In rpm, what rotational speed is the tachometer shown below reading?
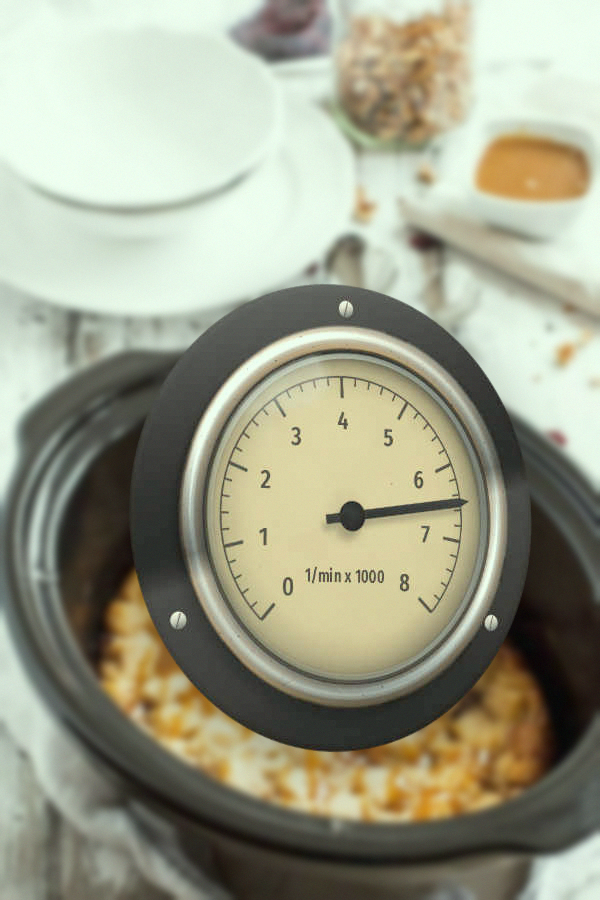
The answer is 6500 rpm
